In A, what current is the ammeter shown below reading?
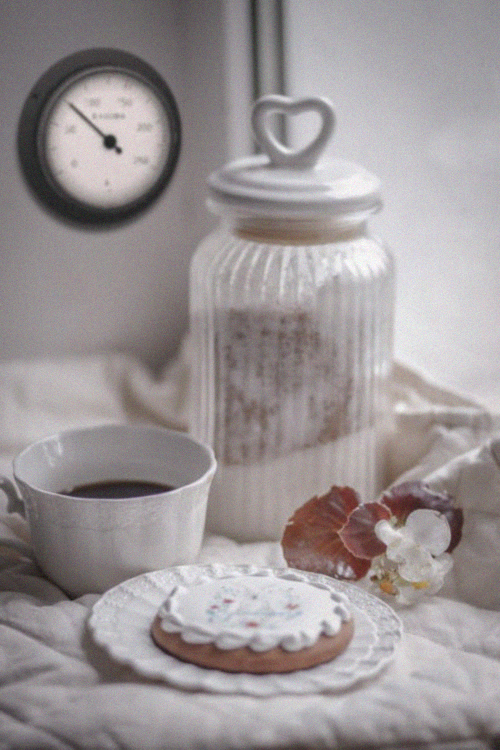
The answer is 75 A
